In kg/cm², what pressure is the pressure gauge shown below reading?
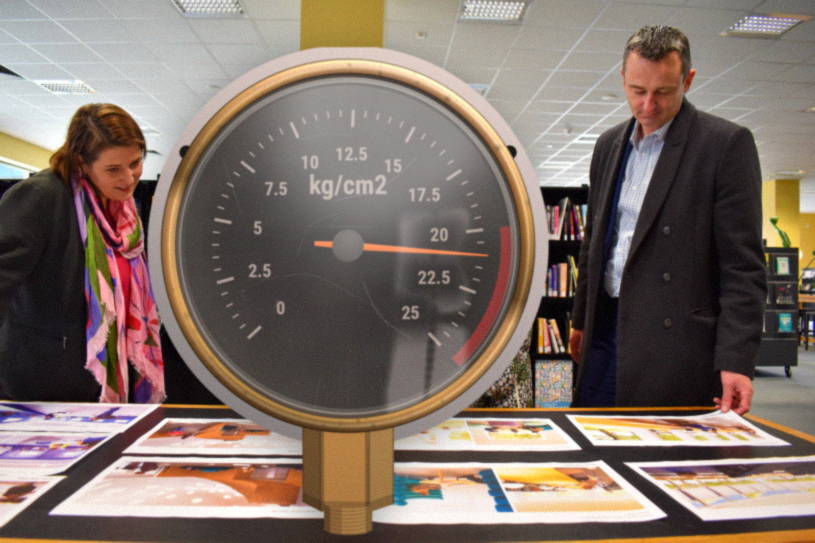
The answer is 21 kg/cm²
